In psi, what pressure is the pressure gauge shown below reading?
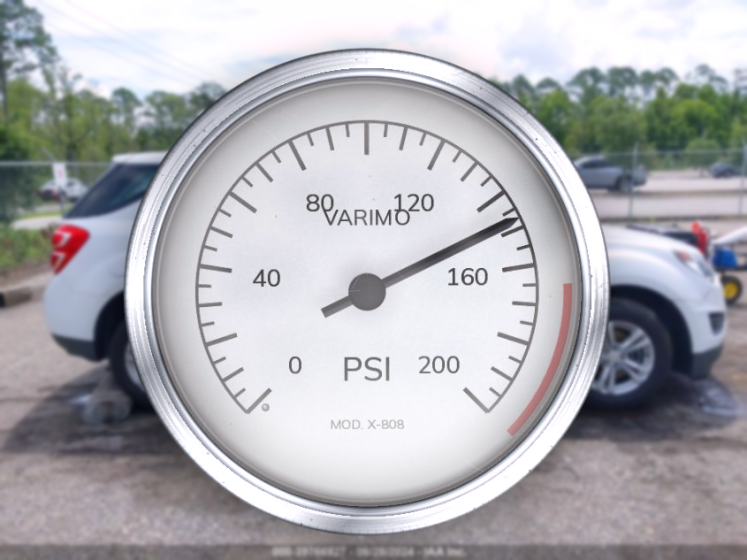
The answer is 147.5 psi
